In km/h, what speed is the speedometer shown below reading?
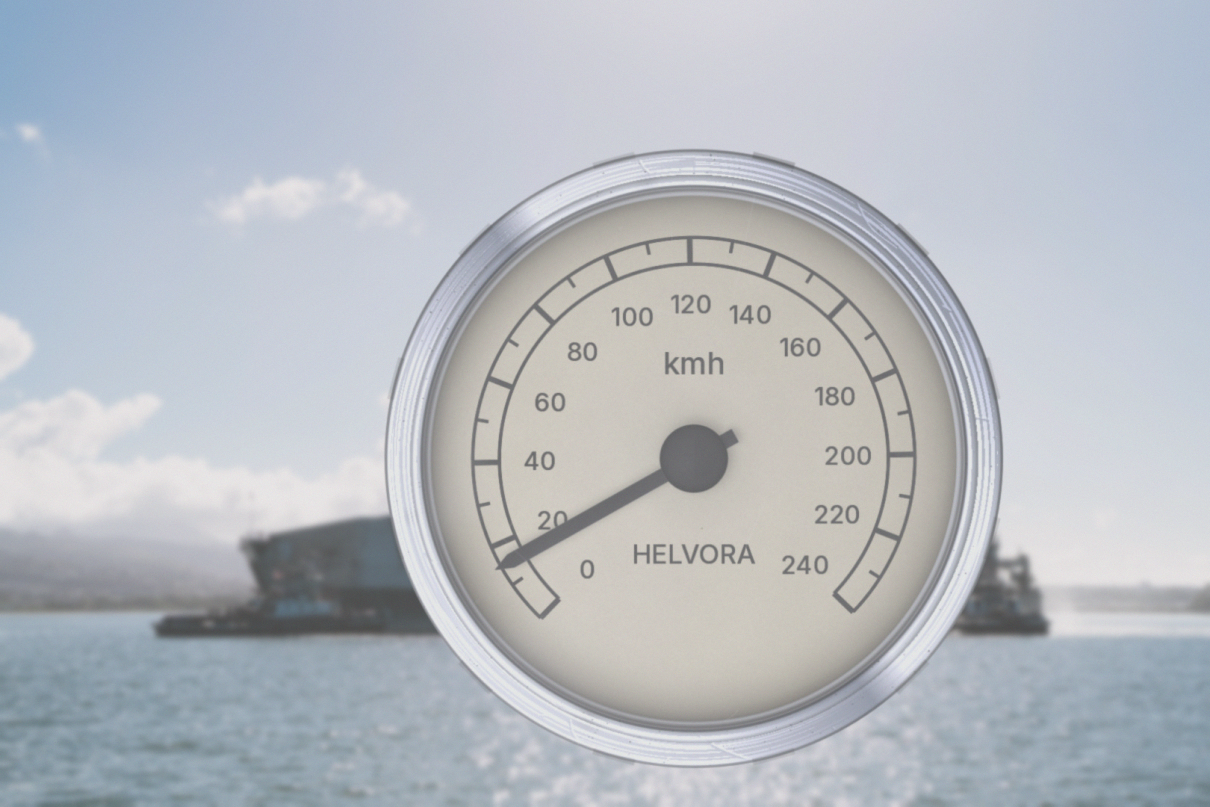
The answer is 15 km/h
